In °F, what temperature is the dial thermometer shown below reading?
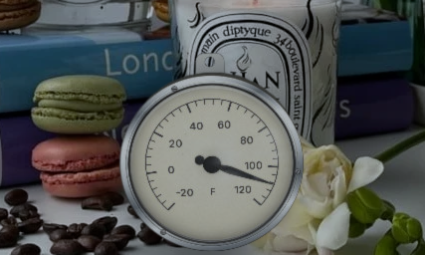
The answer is 108 °F
